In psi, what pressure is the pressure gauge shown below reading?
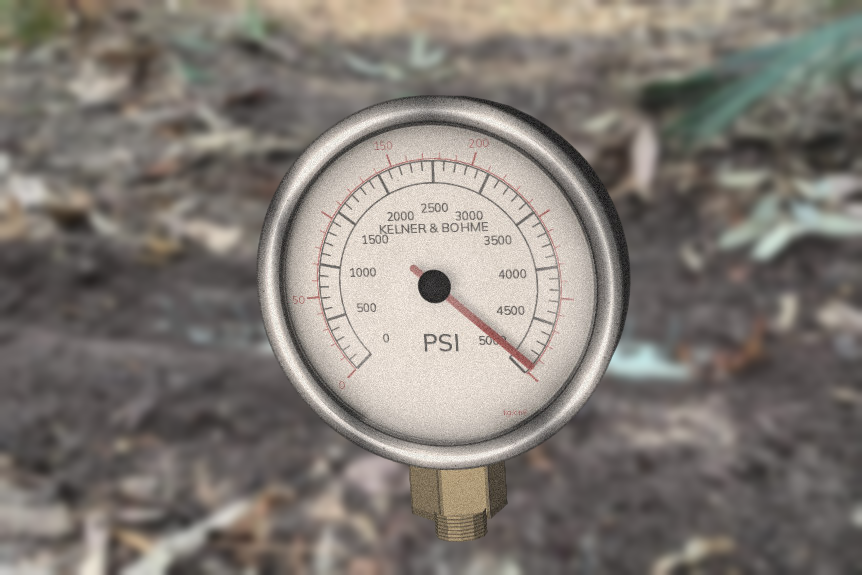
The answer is 4900 psi
